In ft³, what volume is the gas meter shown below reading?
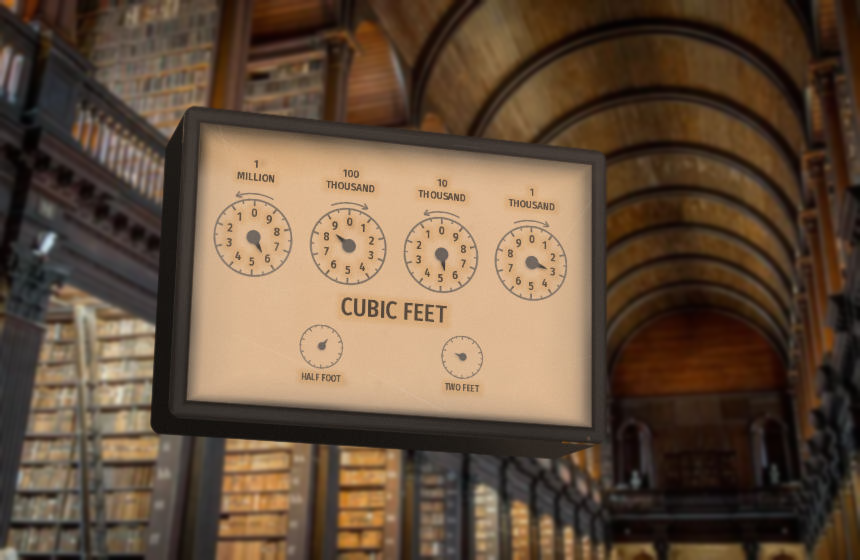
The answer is 585300 ft³
